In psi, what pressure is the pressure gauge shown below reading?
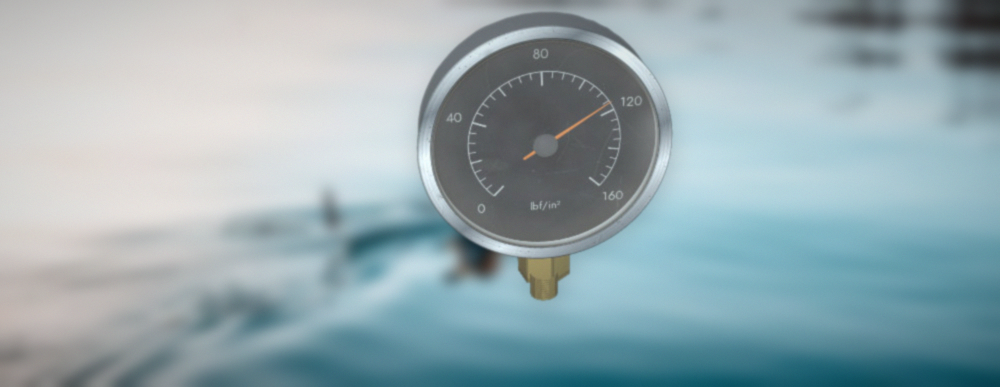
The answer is 115 psi
